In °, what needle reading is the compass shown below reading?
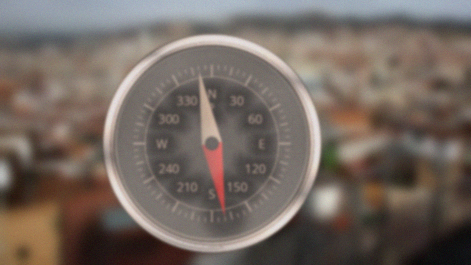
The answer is 170 °
